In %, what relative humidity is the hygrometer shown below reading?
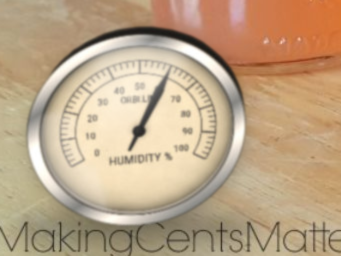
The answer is 60 %
